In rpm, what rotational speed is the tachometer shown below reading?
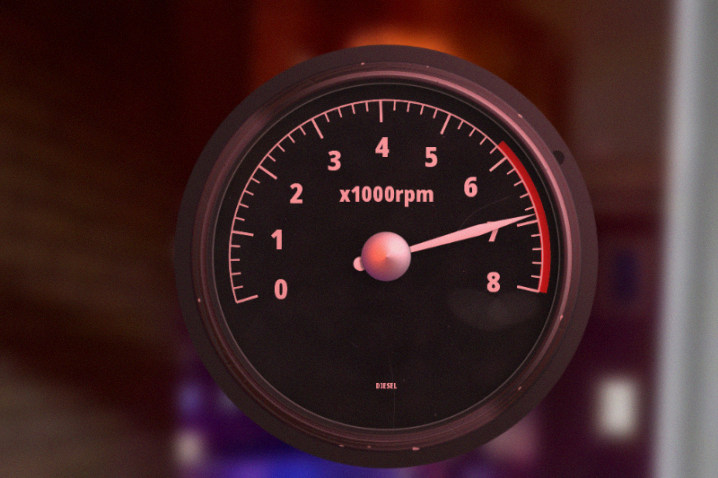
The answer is 6900 rpm
